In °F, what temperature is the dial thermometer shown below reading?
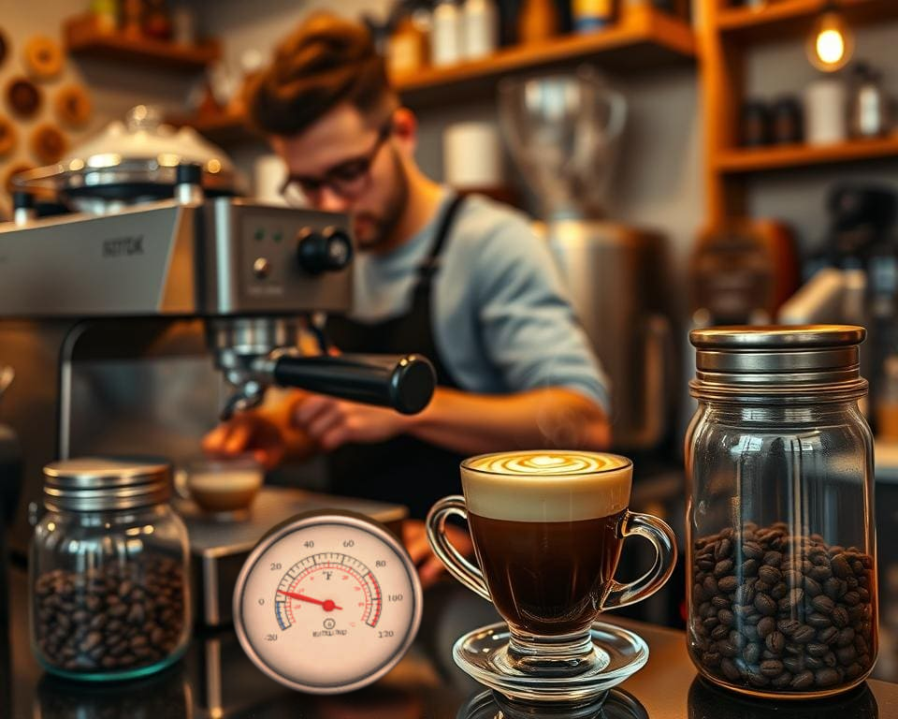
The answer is 8 °F
